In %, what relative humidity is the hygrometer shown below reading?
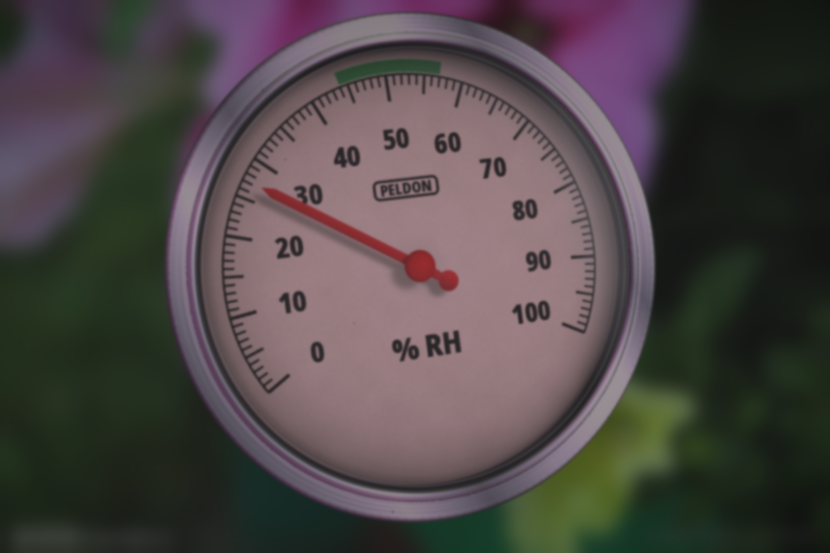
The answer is 27 %
